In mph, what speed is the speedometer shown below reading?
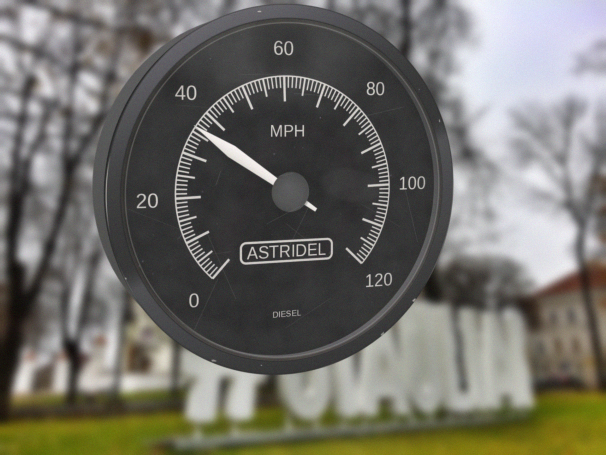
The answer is 36 mph
